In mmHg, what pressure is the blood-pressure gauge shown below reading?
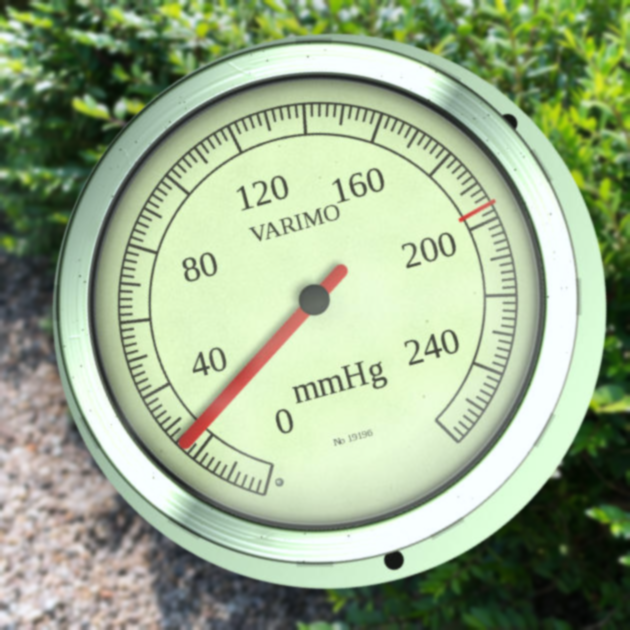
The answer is 24 mmHg
